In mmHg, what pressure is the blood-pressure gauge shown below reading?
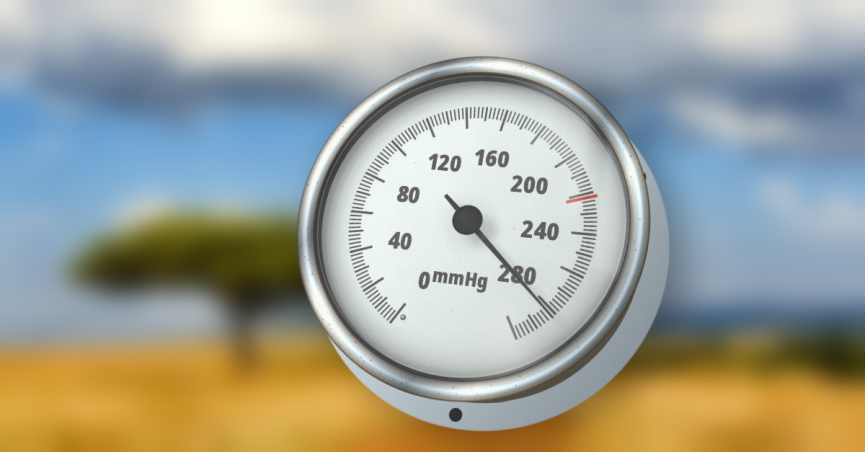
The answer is 282 mmHg
